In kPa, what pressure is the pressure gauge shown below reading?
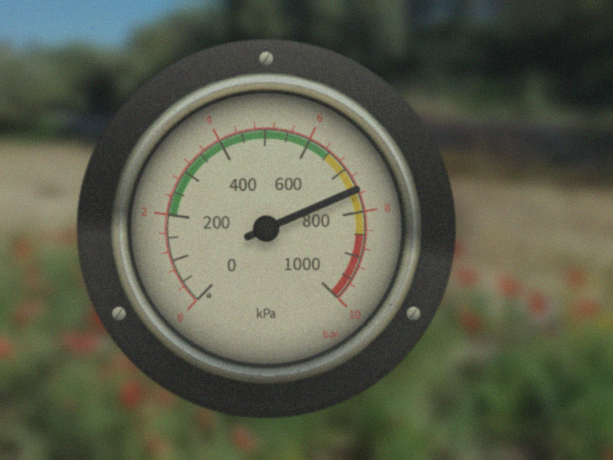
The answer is 750 kPa
